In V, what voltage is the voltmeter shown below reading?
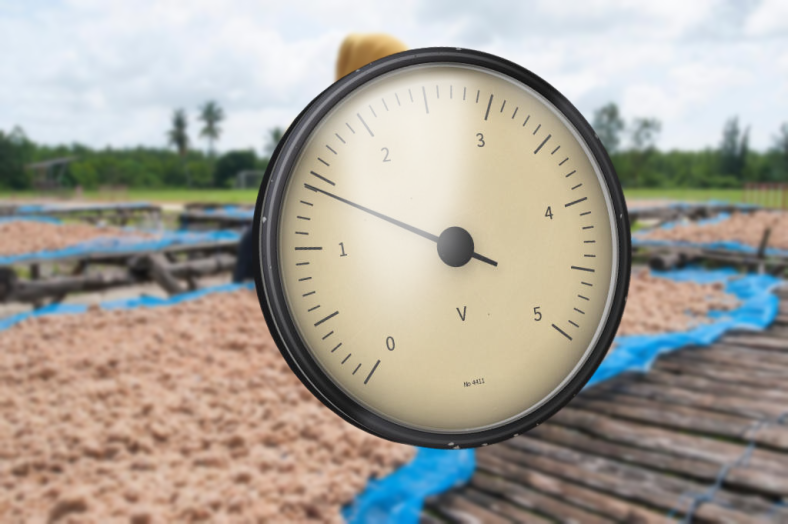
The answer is 1.4 V
